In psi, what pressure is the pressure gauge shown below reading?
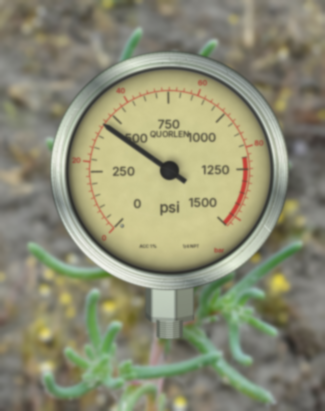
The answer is 450 psi
